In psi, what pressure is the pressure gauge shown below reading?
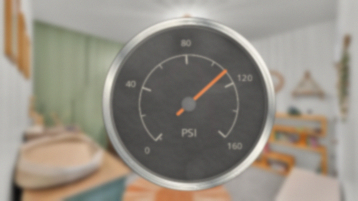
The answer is 110 psi
